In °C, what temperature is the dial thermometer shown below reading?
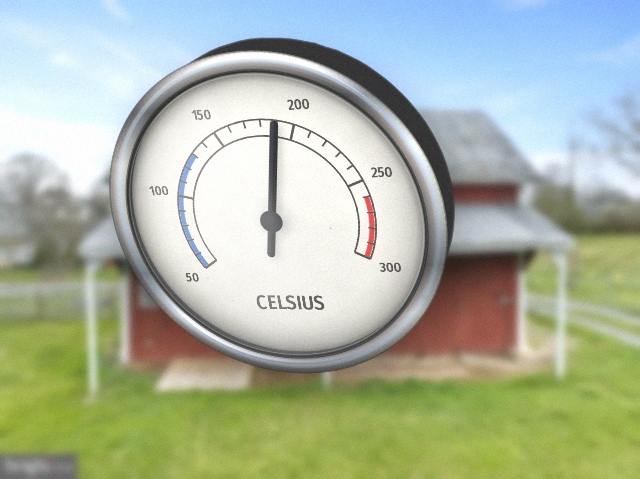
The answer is 190 °C
